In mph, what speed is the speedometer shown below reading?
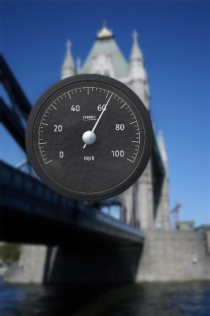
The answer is 62 mph
